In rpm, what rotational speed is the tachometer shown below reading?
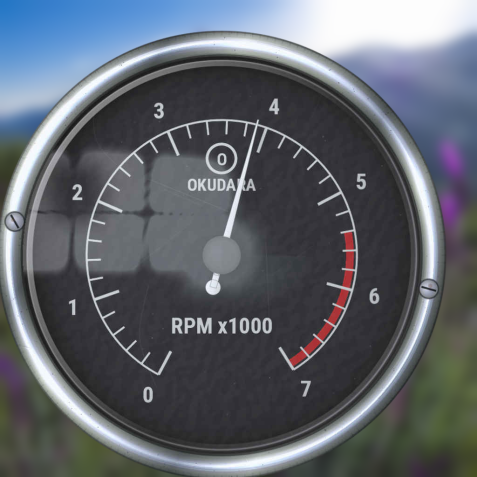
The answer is 3900 rpm
